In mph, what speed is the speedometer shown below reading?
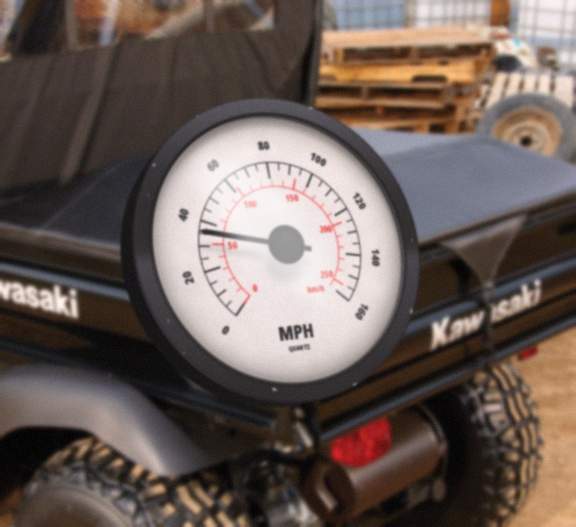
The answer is 35 mph
